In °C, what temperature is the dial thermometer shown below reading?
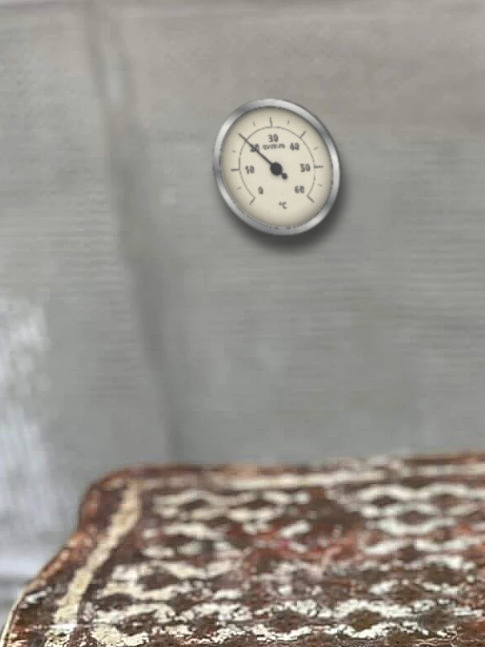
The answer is 20 °C
